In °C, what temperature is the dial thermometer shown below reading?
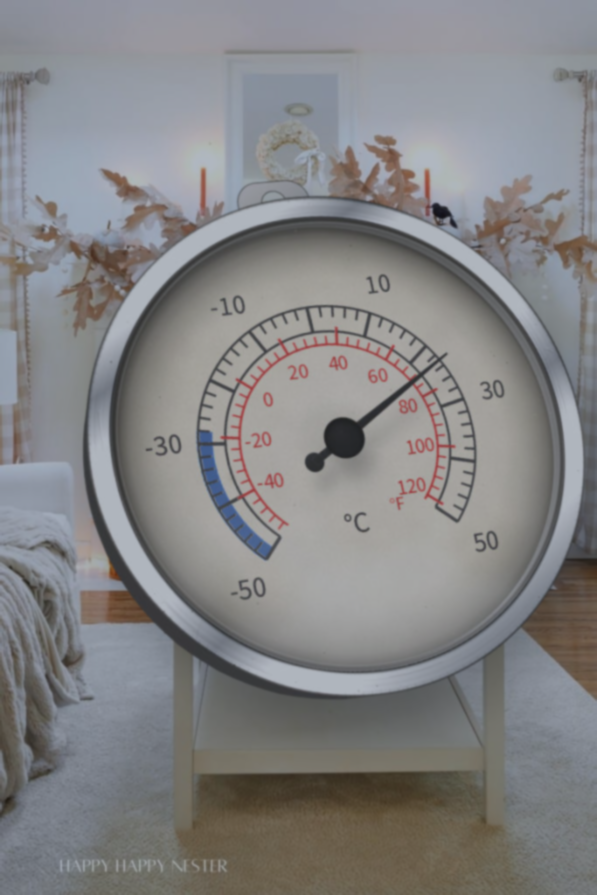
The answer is 23 °C
